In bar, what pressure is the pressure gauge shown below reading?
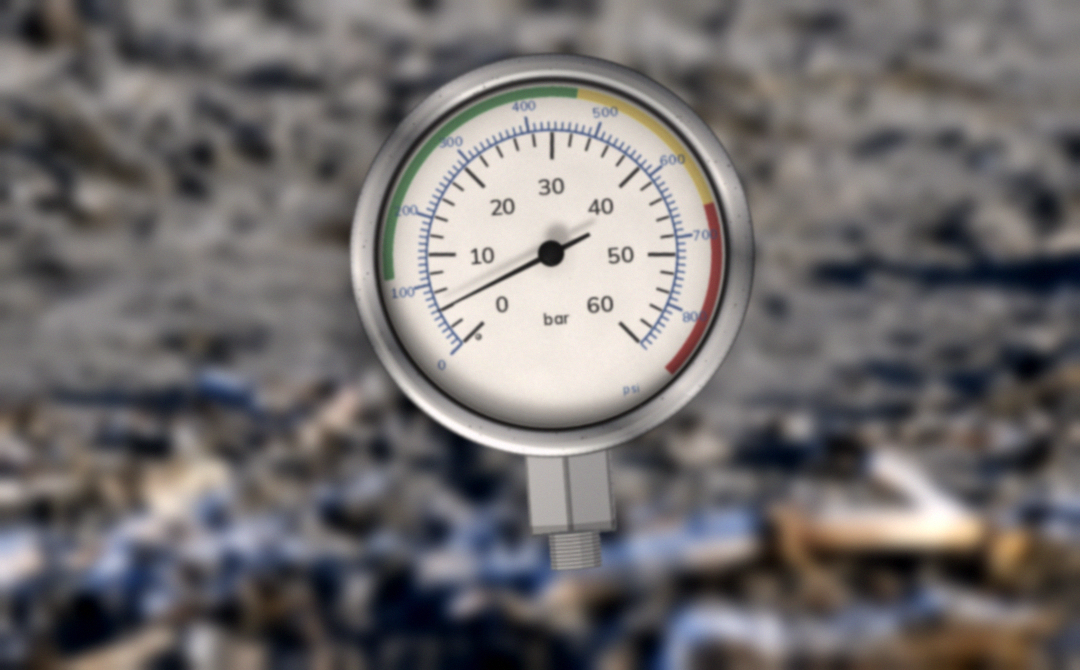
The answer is 4 bar
